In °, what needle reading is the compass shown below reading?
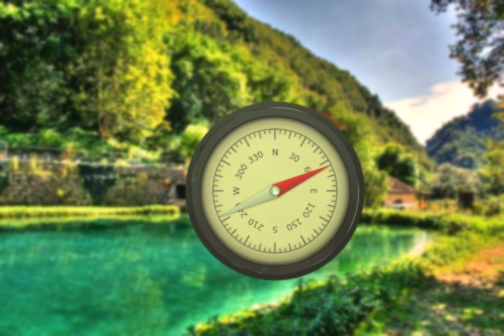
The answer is 65 °
